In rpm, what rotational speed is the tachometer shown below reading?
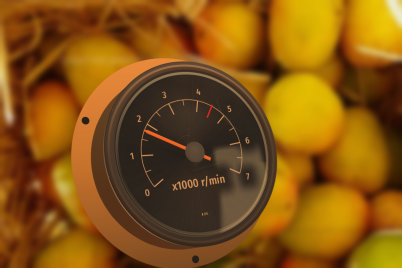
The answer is 1750 rpm
